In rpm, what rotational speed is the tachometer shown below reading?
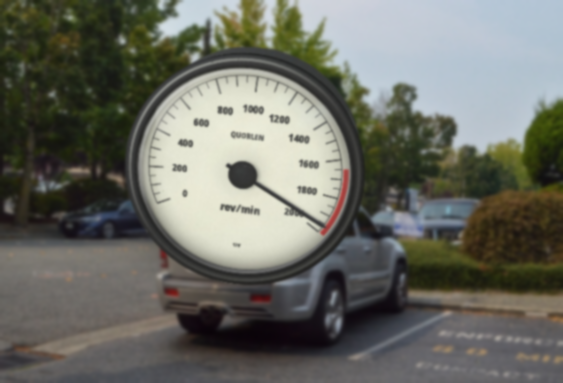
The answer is 1950 rpm
